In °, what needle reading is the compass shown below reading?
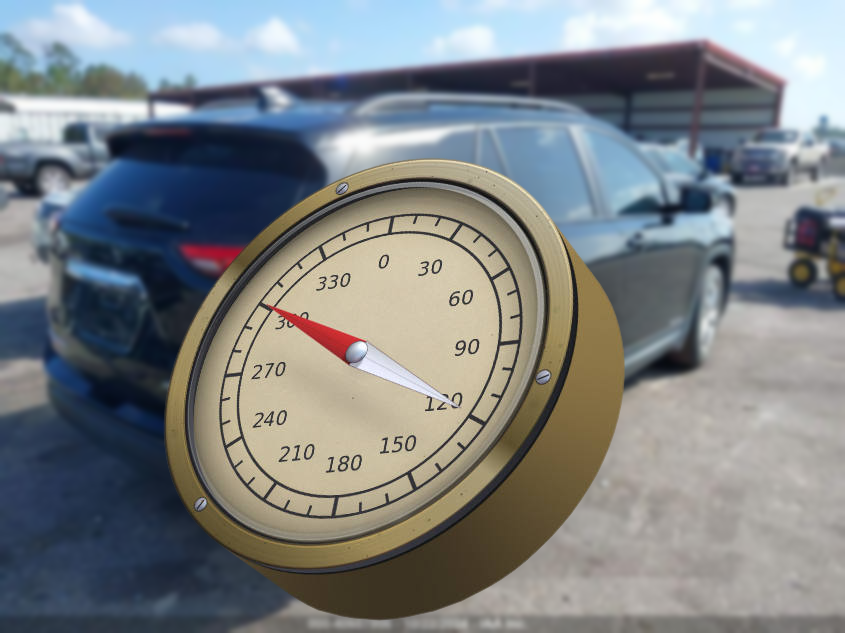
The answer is 300 °
